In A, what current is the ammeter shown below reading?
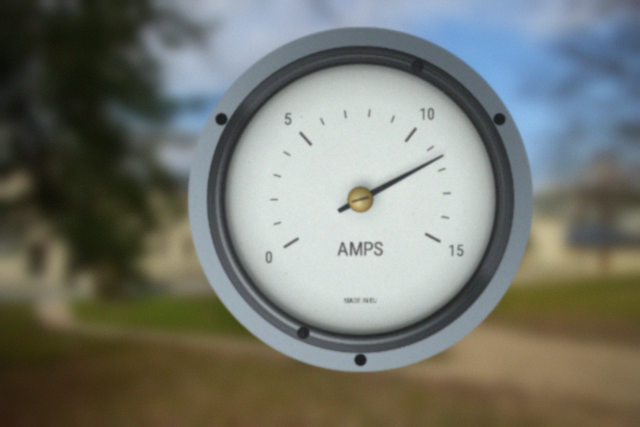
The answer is 11.5 A
